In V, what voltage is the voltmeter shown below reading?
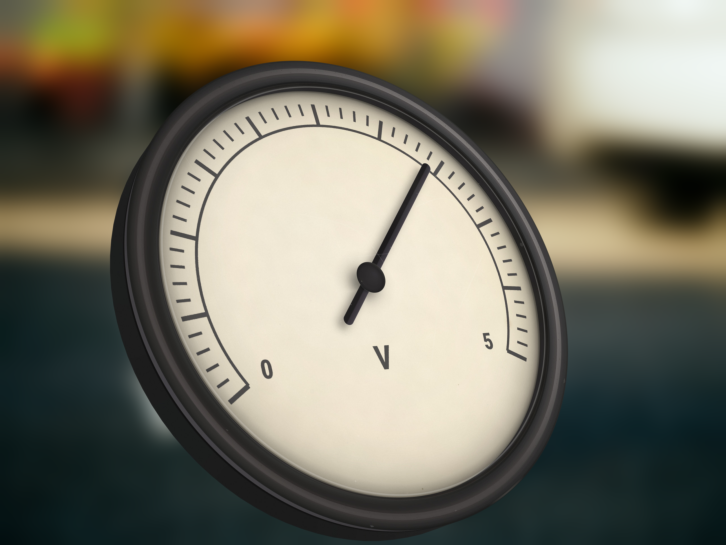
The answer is 3.4 V
